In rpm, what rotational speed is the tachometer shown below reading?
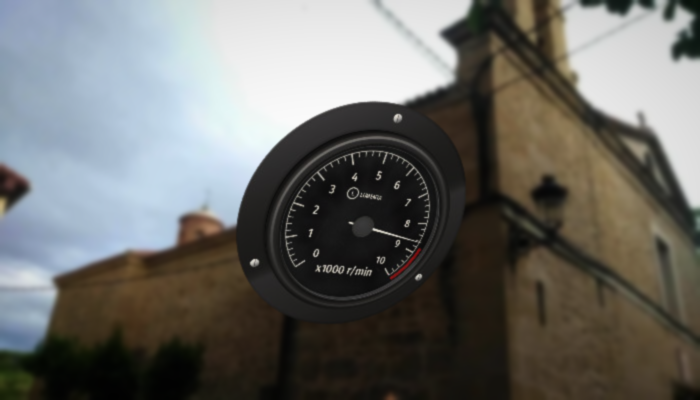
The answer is 8600 rpm
